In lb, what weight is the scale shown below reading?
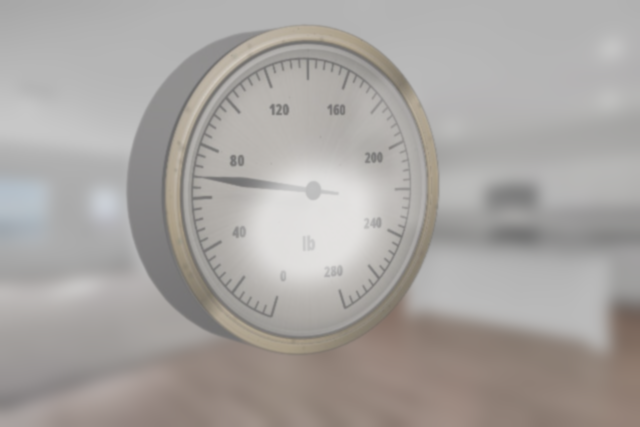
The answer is 68 lb
